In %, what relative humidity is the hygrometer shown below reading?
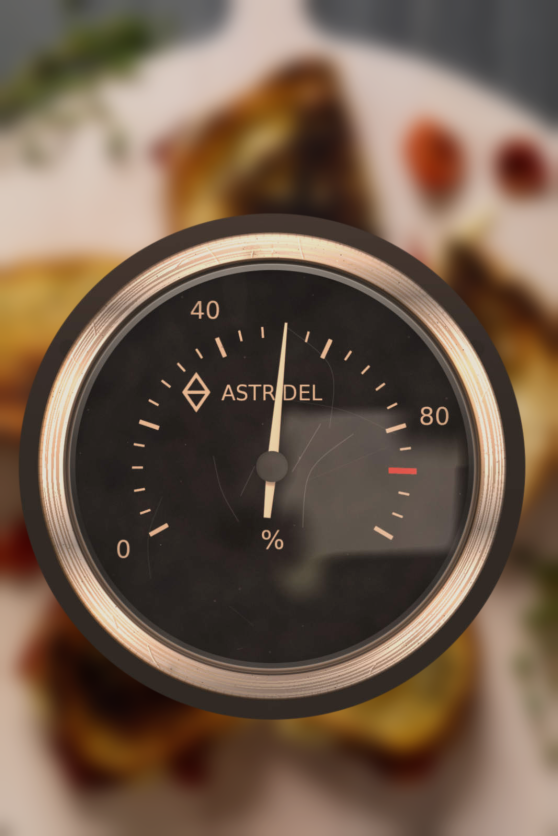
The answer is 52 %
